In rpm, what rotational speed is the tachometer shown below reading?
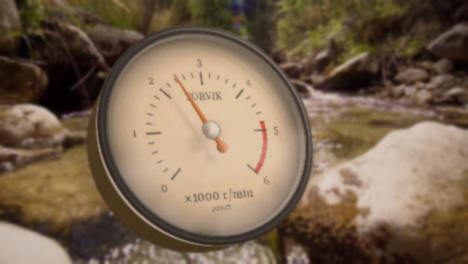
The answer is 2400 rpm
